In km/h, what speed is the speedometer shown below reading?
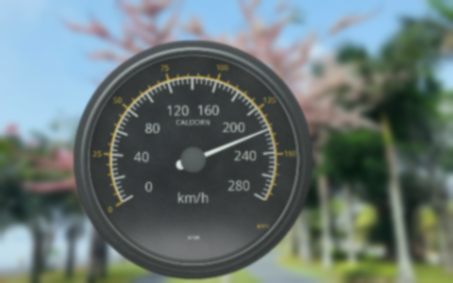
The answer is 220 km/h
